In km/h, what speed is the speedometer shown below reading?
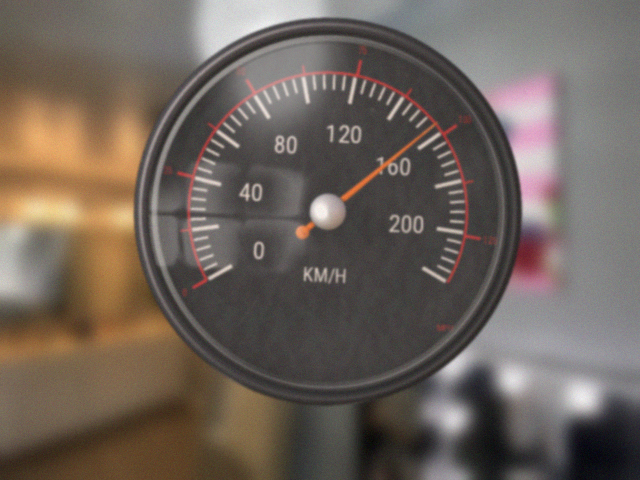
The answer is 156 km/h
